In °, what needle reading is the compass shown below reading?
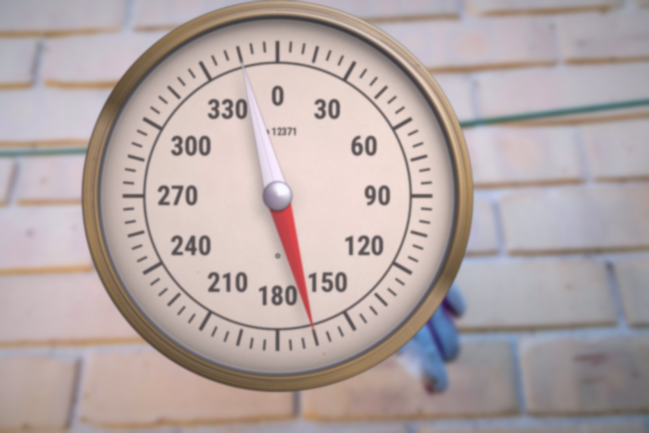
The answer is 165 °
